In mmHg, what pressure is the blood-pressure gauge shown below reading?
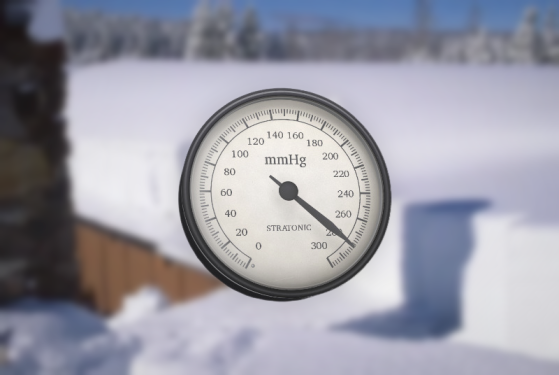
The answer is 280 mmHg
